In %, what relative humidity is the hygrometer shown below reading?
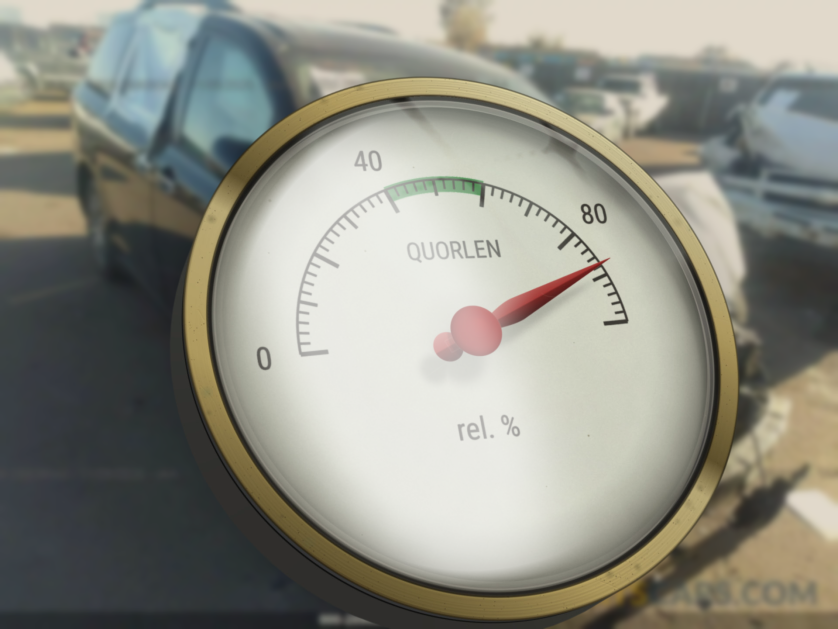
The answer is 88 %
